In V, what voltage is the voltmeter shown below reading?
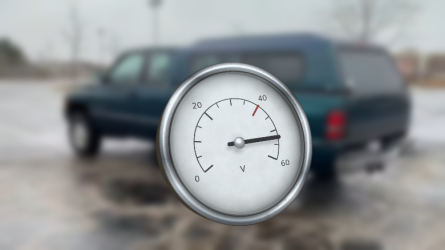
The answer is 52.5 V
